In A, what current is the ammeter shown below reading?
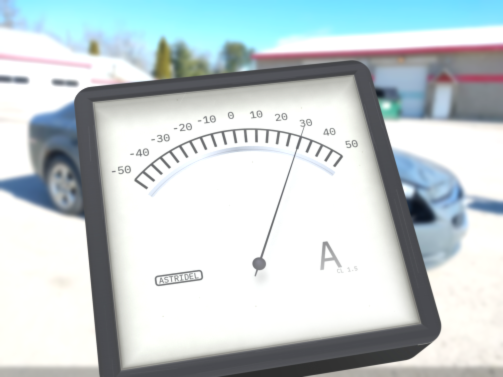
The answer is 30 A
